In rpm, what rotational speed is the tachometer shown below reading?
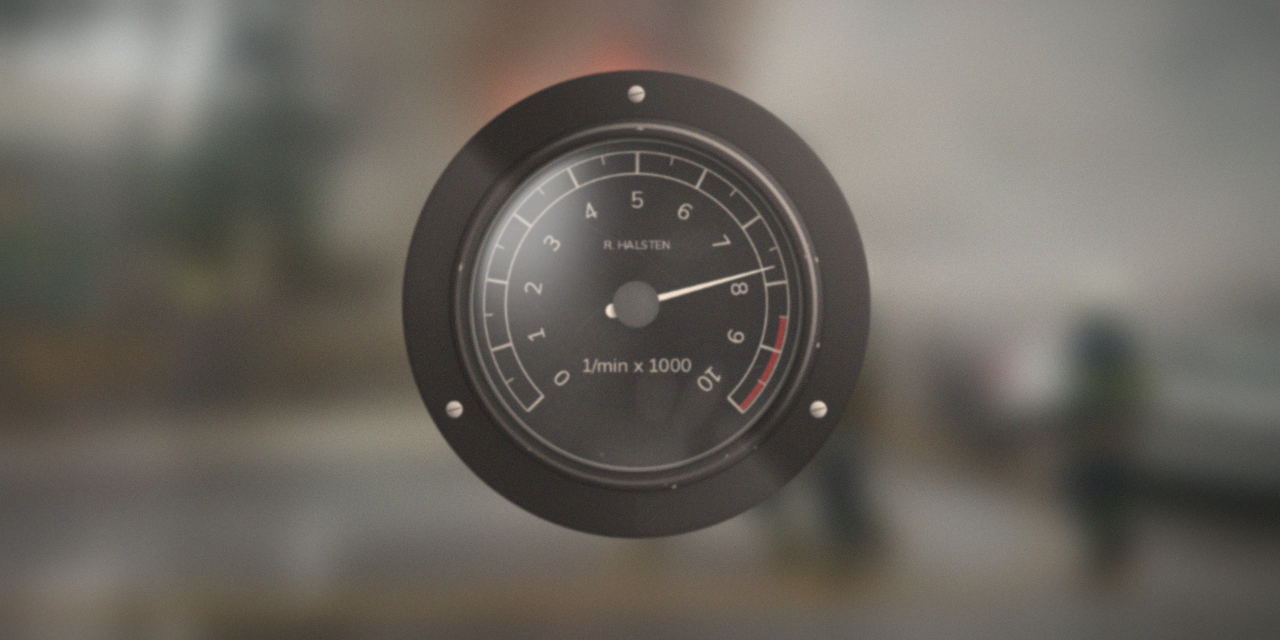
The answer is 7750 rpm
